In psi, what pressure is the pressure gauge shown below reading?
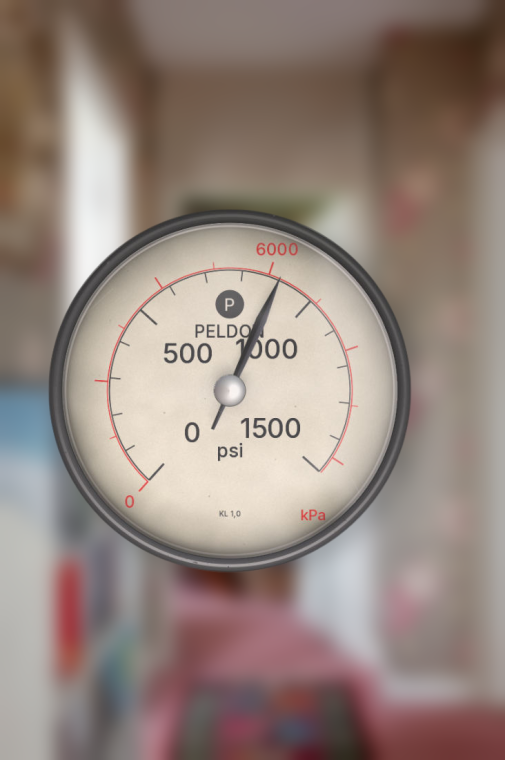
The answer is 900 psi
